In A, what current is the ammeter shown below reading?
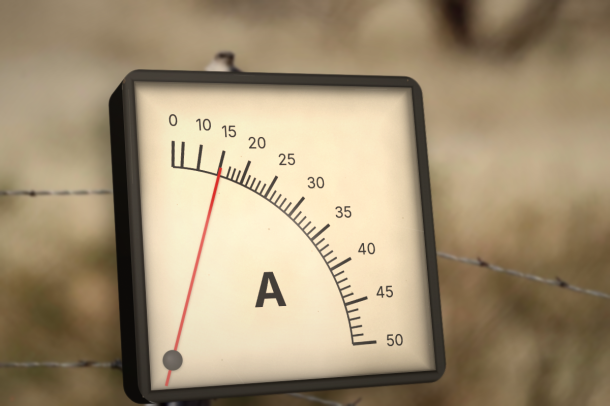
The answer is 15 A
